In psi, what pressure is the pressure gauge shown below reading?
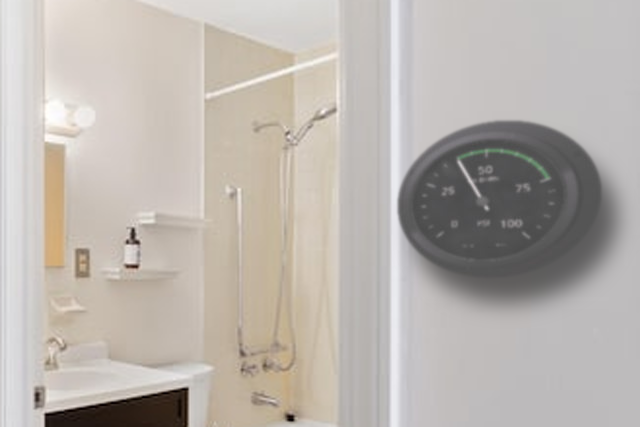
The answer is 40 psi
